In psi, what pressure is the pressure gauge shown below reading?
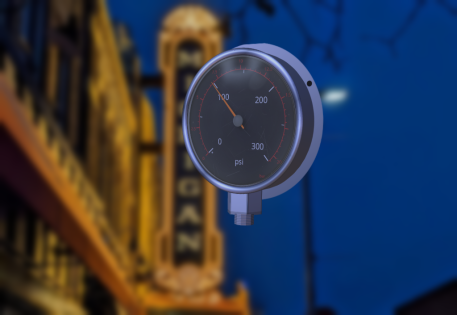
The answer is 100 psi
